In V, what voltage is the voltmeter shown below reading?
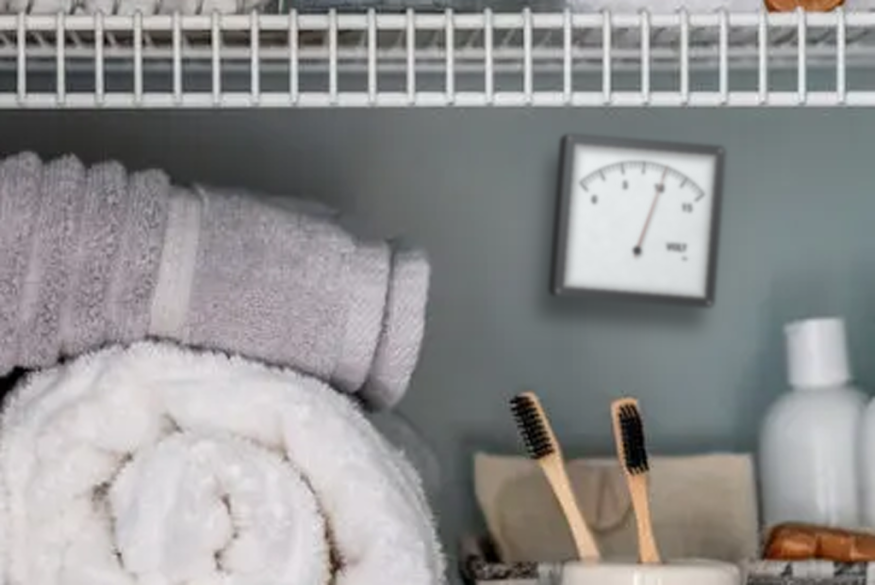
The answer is 10 V
